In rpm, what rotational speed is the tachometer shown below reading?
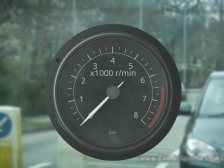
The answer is 0 rpm
